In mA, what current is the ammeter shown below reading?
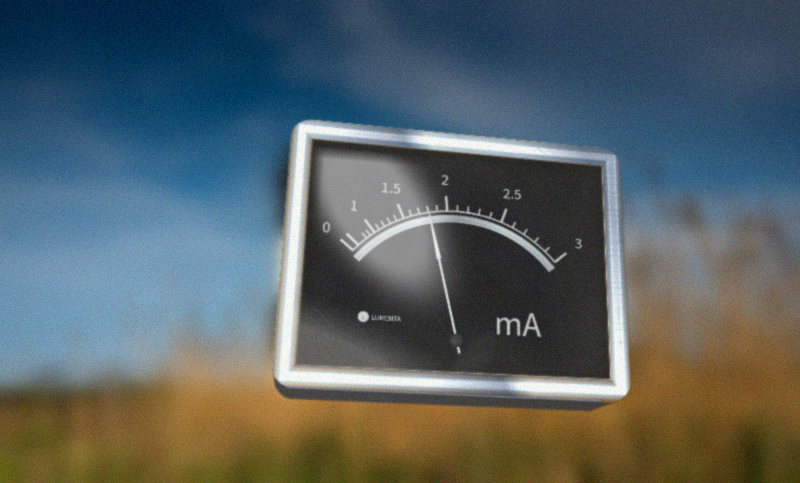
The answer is 1.8 mA
